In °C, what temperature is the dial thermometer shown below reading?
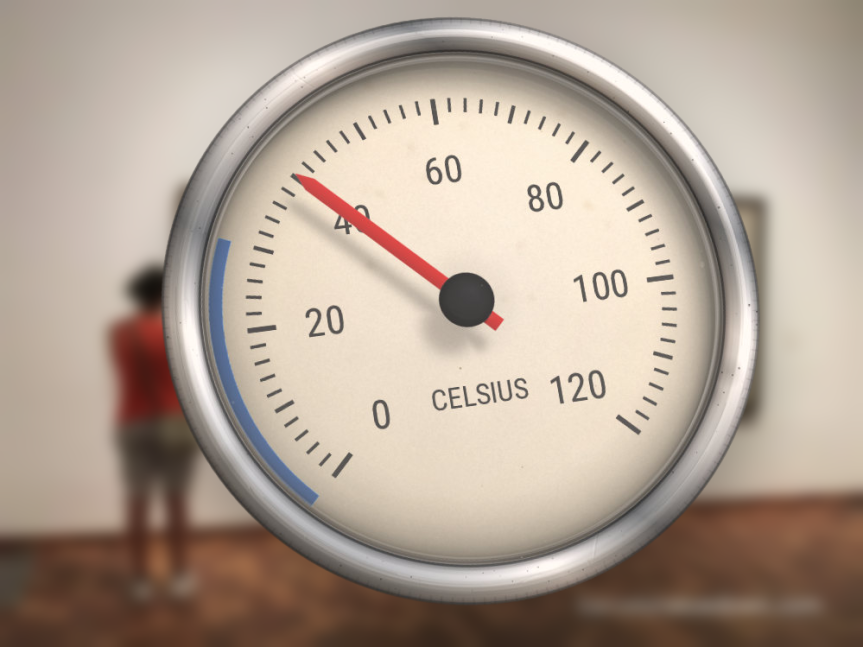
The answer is 40 °C
